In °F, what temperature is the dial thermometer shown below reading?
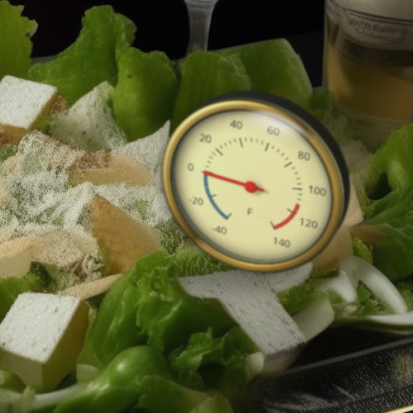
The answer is 0 °F
